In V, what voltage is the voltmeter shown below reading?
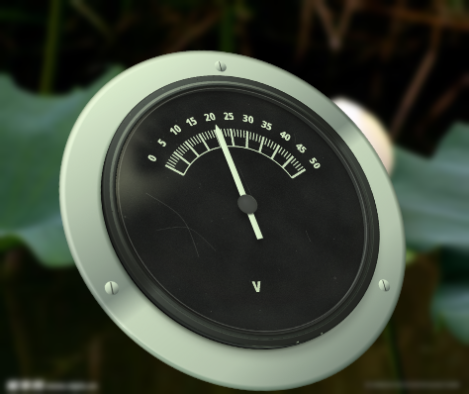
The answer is 20 V
